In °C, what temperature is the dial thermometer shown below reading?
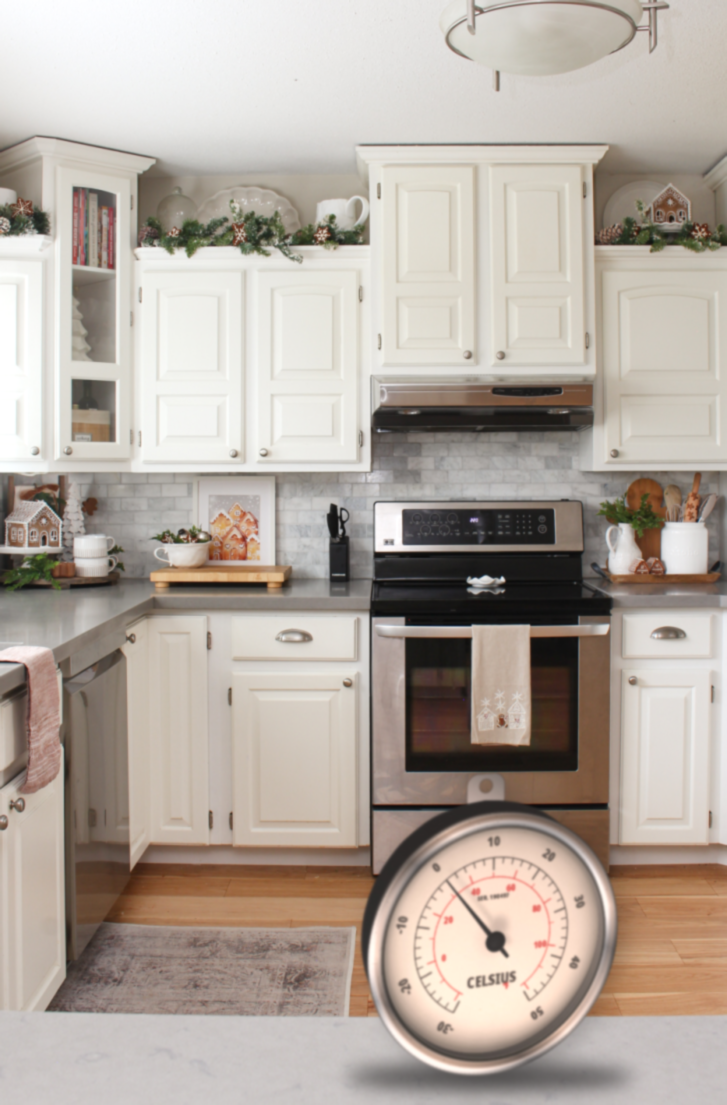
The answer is 0 °C
